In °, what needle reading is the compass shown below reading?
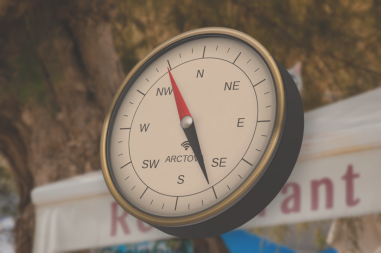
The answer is 330 °
